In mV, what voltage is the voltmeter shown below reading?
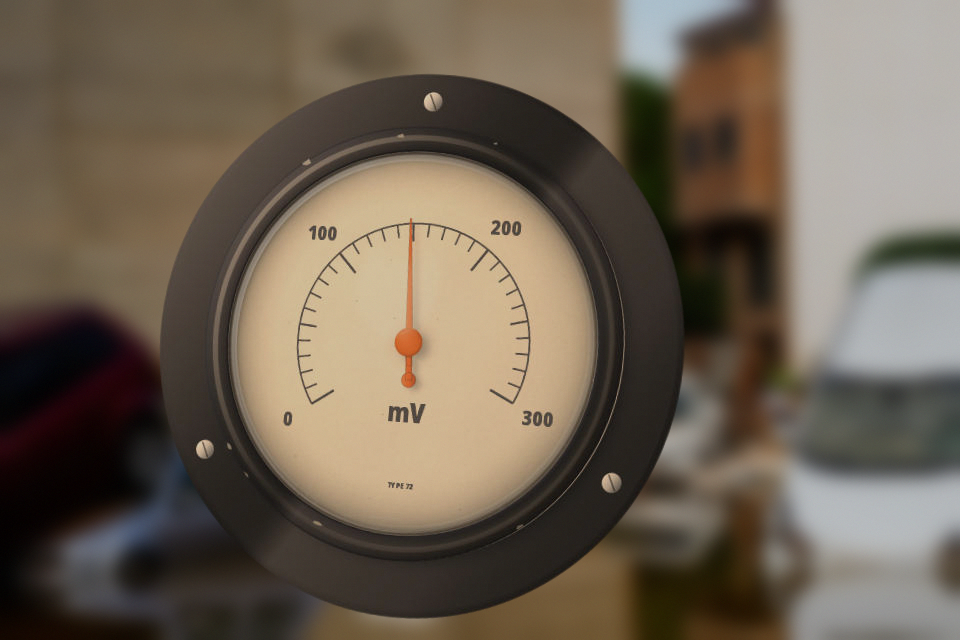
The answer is 150 mV
